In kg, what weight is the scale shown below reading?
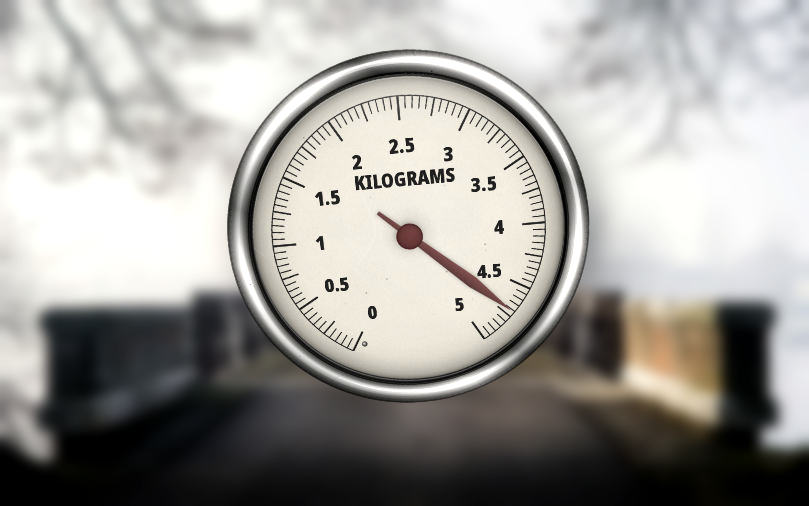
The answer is 4.7 kg
